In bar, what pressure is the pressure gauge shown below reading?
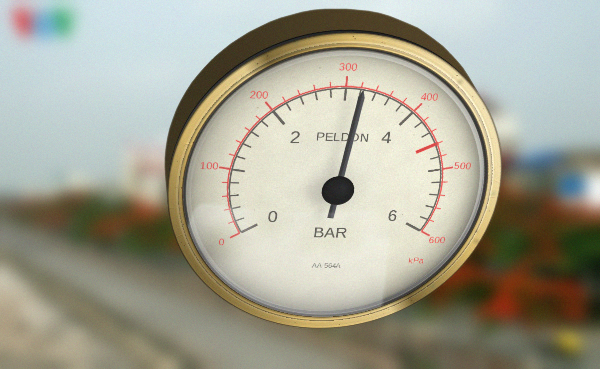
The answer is 3.2 bar
